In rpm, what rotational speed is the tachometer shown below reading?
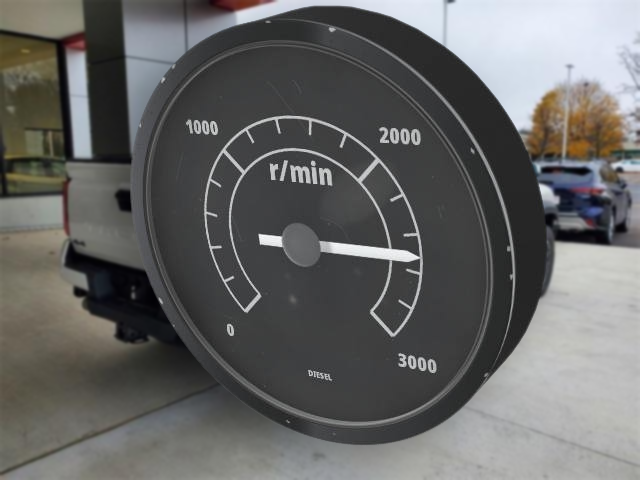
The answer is 2500 rpm
